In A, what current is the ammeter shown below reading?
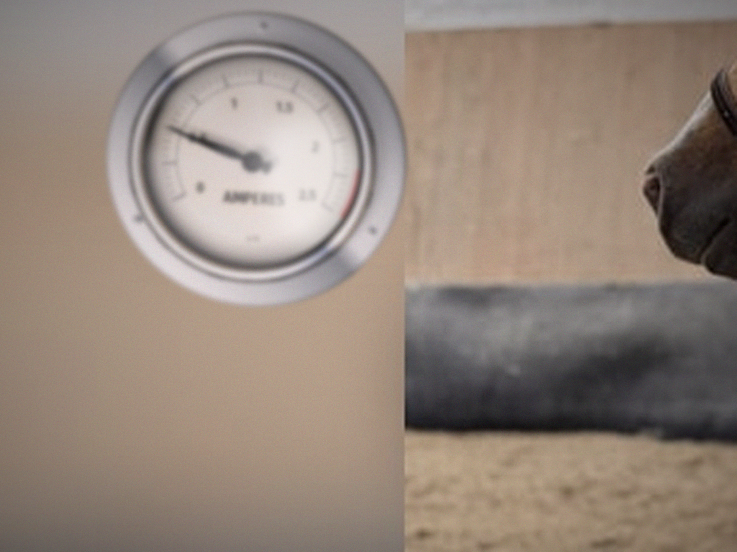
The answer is 0.5 A
